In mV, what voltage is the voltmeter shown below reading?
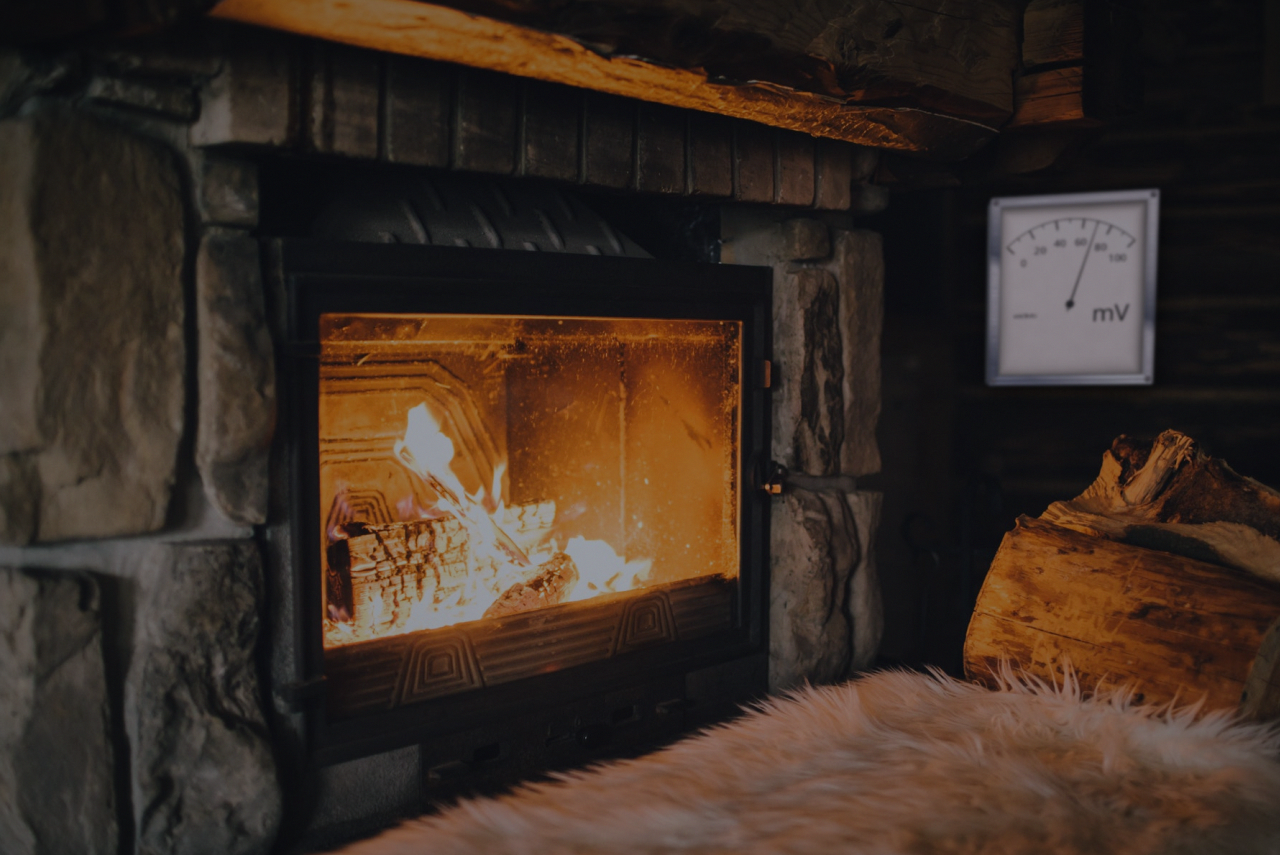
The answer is 70 mV
